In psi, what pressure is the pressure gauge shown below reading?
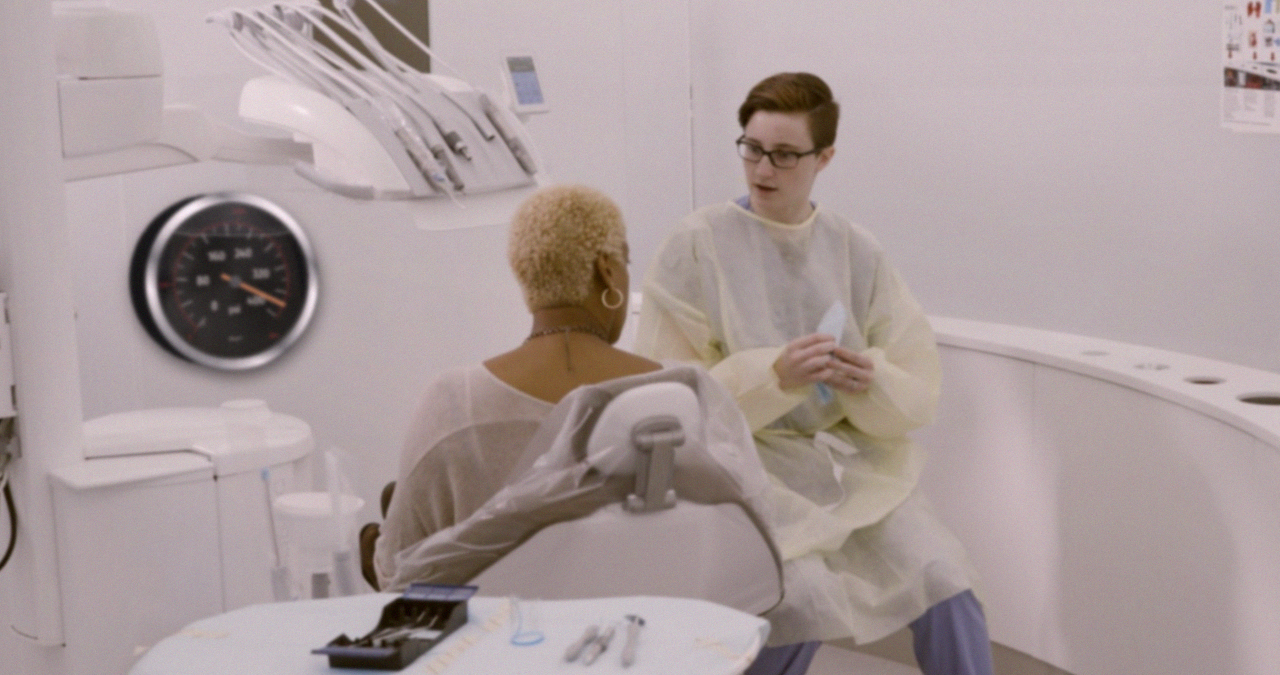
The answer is 380 psi
